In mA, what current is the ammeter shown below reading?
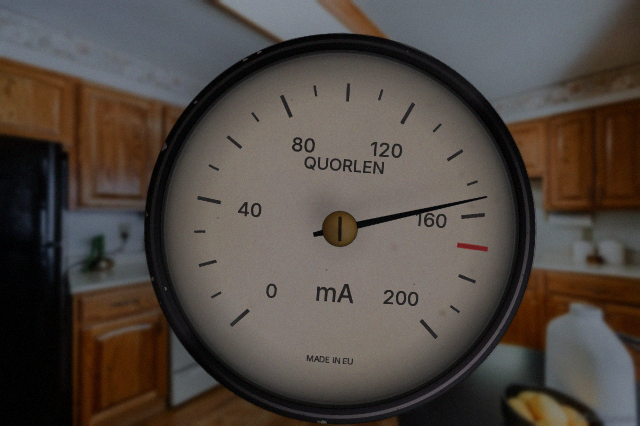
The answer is 155 mA
